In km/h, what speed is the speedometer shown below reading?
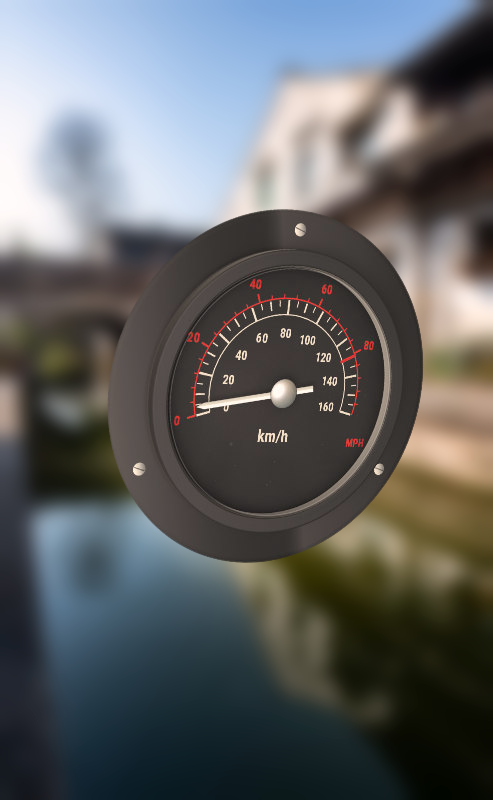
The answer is 5 km/h
